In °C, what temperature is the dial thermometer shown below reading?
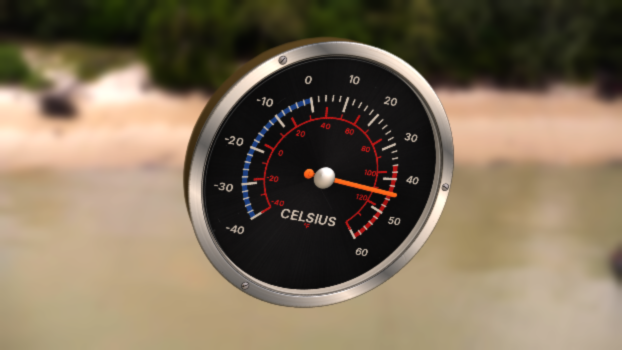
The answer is 44 °C
